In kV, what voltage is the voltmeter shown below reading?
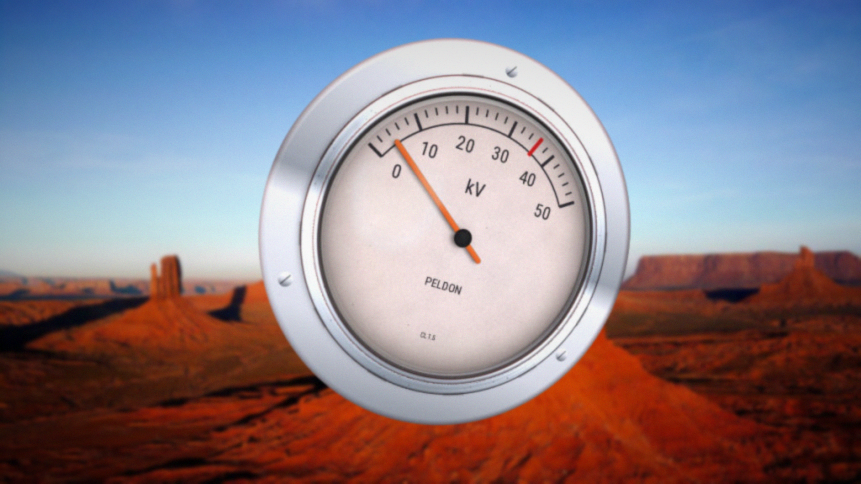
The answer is 4 kV
